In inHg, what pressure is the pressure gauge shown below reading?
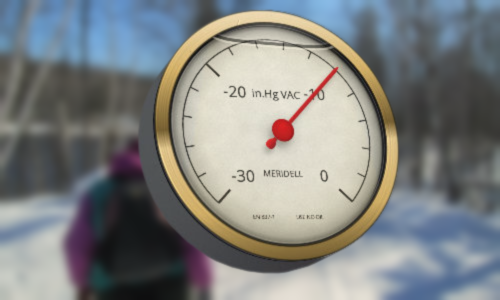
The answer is -10 inHg
